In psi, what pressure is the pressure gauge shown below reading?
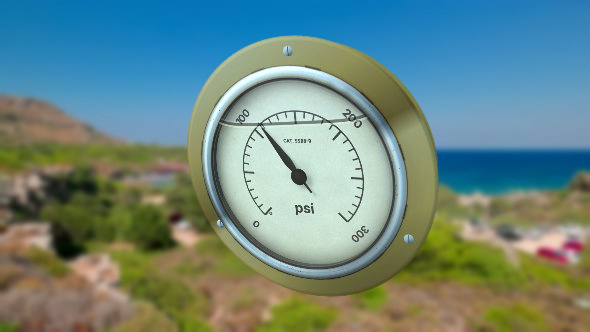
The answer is 110 psi
